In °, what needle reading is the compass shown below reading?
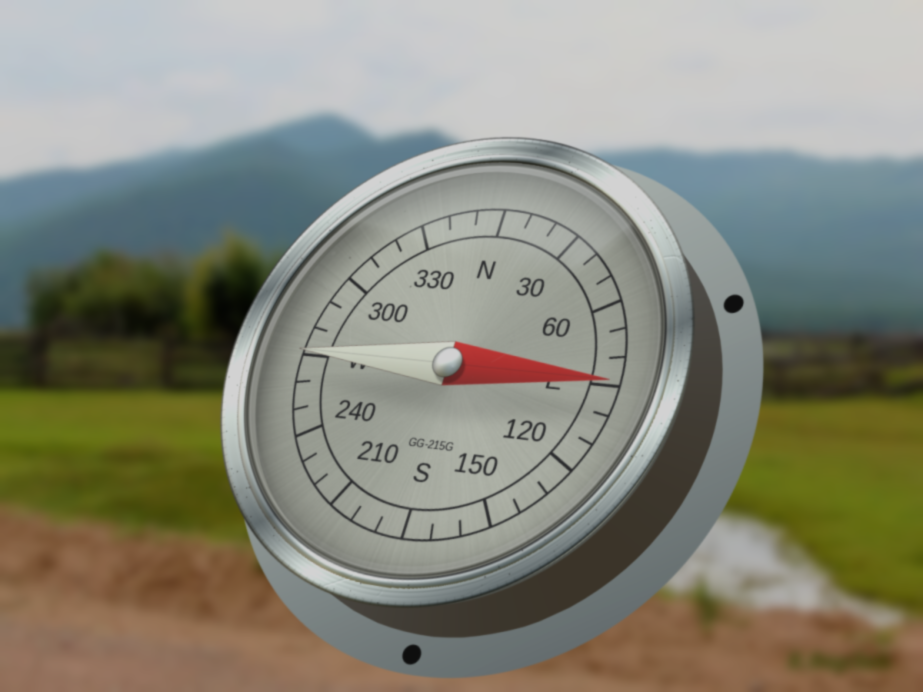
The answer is 90 °
